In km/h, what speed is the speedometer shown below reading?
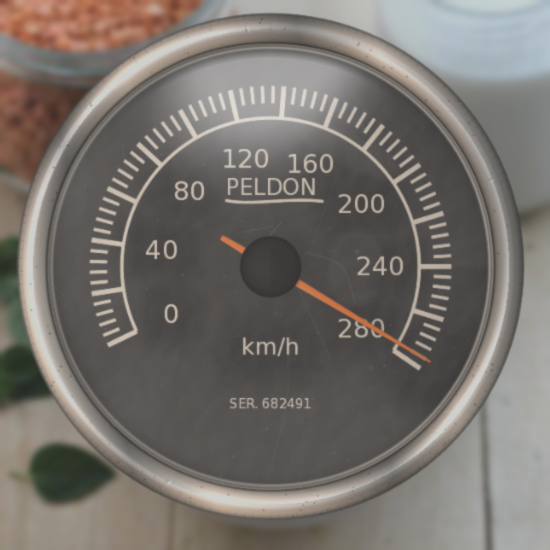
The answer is 276 km/h
